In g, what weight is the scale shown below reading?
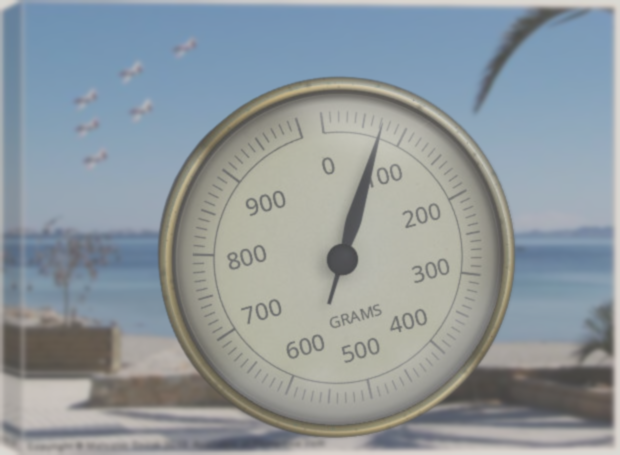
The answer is 70 g
